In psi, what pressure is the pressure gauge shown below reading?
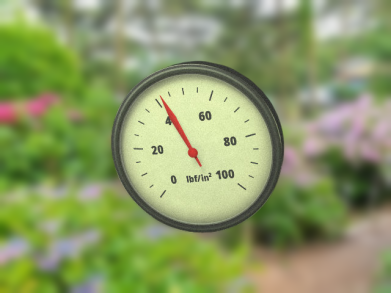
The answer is 42.5 psi
